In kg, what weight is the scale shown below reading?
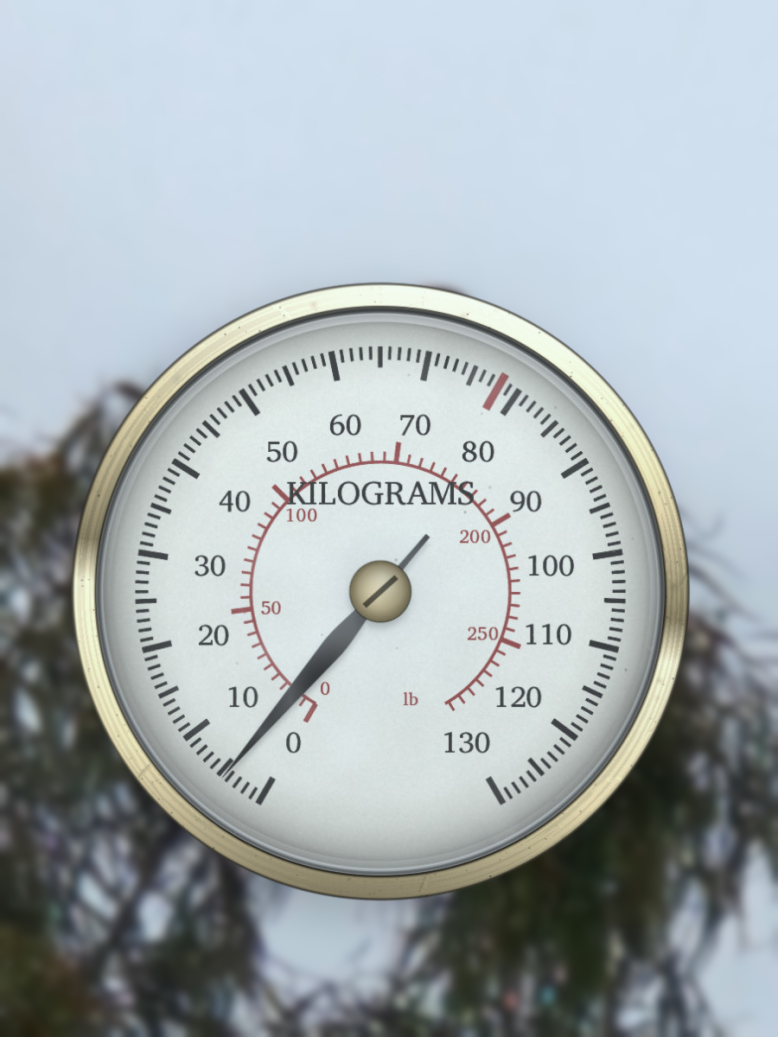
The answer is 4.5 kg
